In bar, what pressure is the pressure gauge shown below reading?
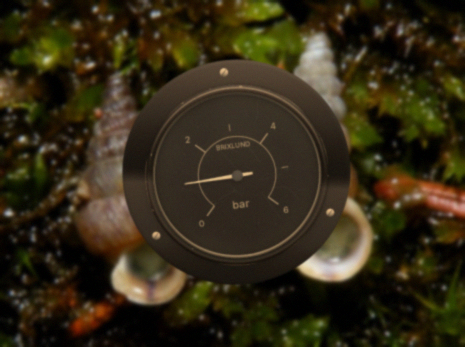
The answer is 1 bar
